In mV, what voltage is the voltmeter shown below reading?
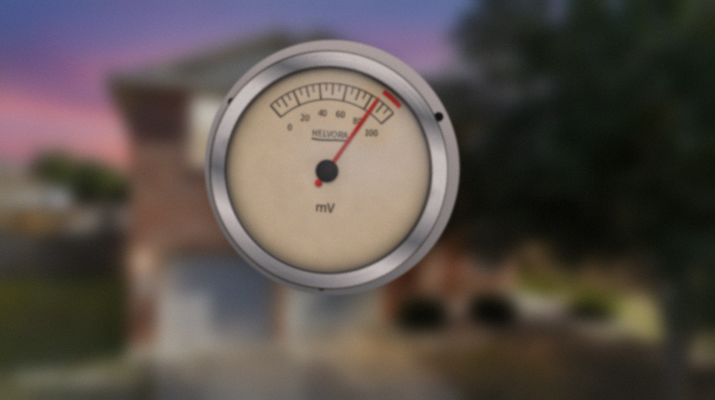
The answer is 85 mV
